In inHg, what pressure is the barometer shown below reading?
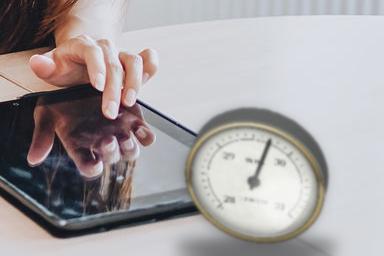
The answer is 29.7 inHg
